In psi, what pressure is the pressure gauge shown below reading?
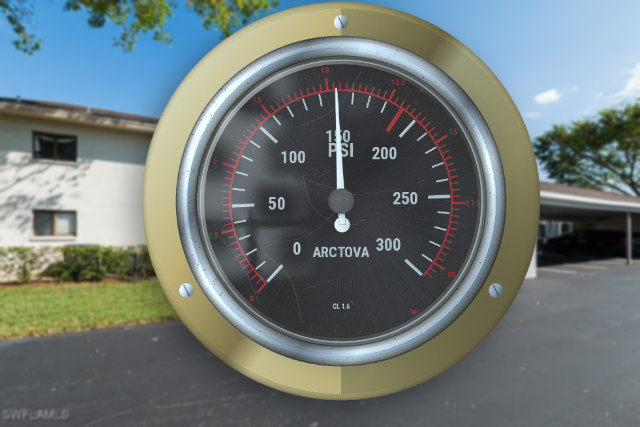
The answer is 150 psi
